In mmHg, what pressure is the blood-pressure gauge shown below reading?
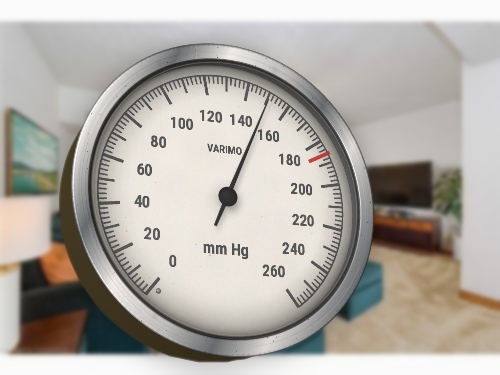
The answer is 150 mmHg
